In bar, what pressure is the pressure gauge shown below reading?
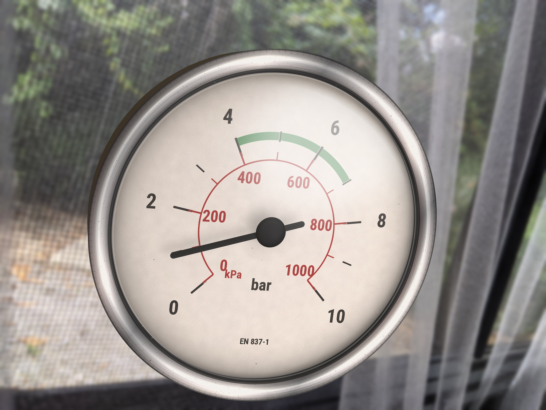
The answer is 1 bar
